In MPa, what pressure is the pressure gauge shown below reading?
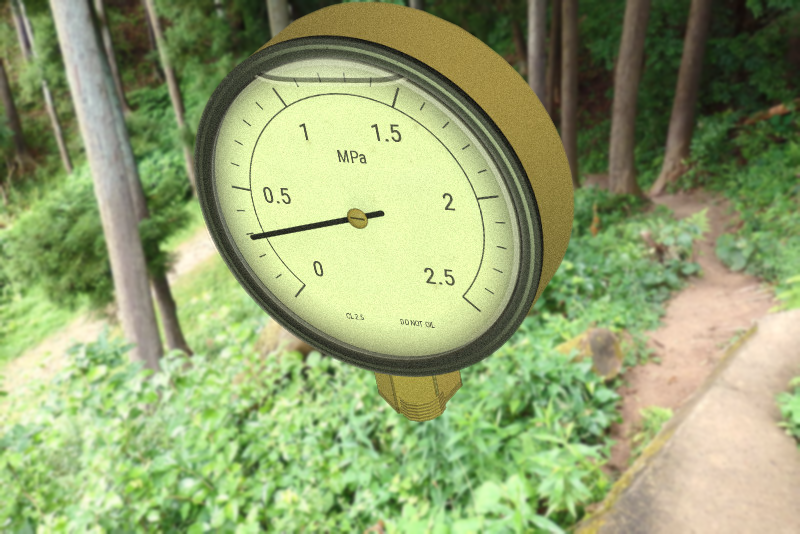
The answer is 0.3 MPa
